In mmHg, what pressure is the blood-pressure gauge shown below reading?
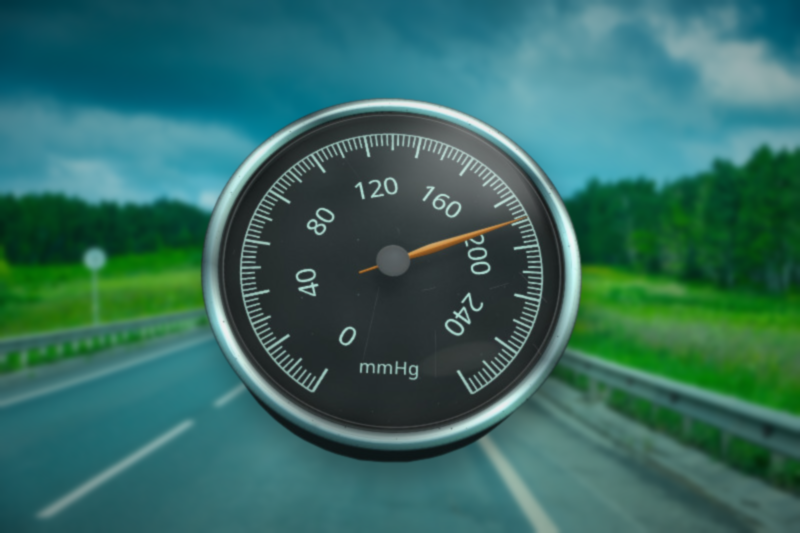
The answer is 190 mmHg
